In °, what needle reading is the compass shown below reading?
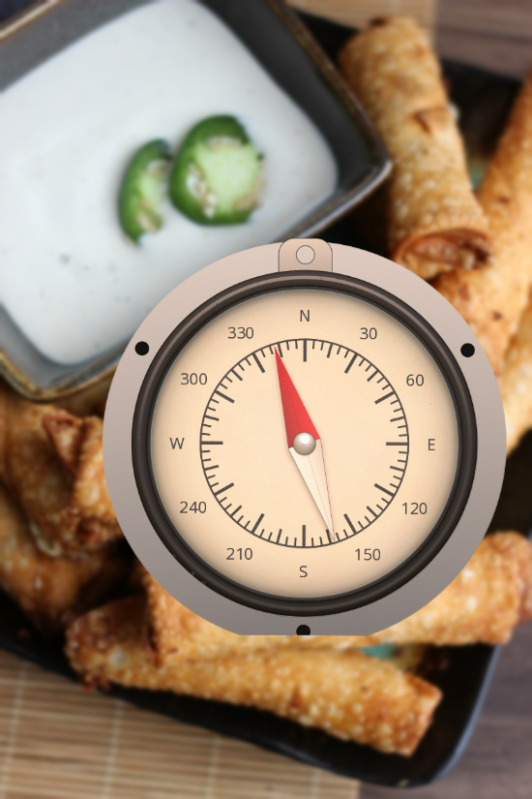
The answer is 342.5 °
